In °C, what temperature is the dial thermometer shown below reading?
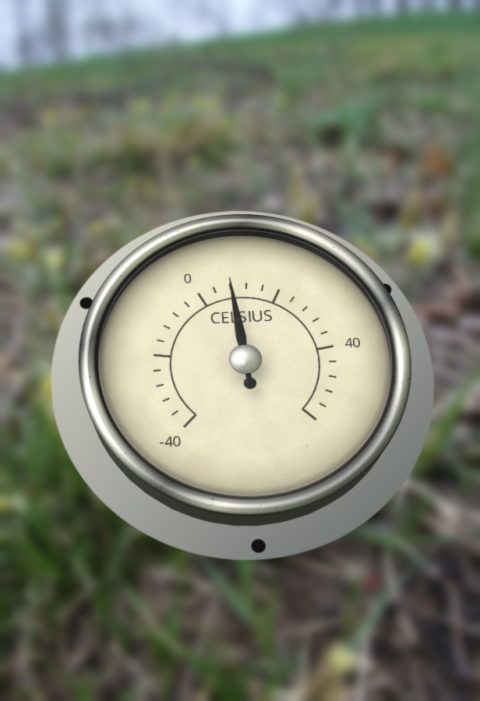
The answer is 8 °C
